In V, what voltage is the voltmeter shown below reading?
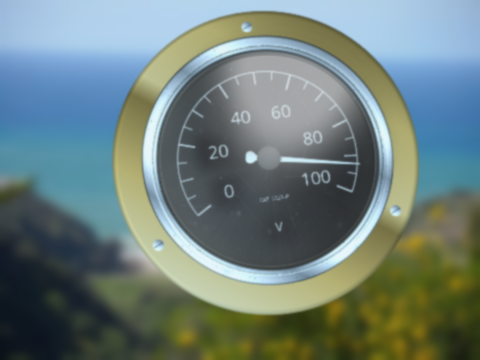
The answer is 92.5 V
